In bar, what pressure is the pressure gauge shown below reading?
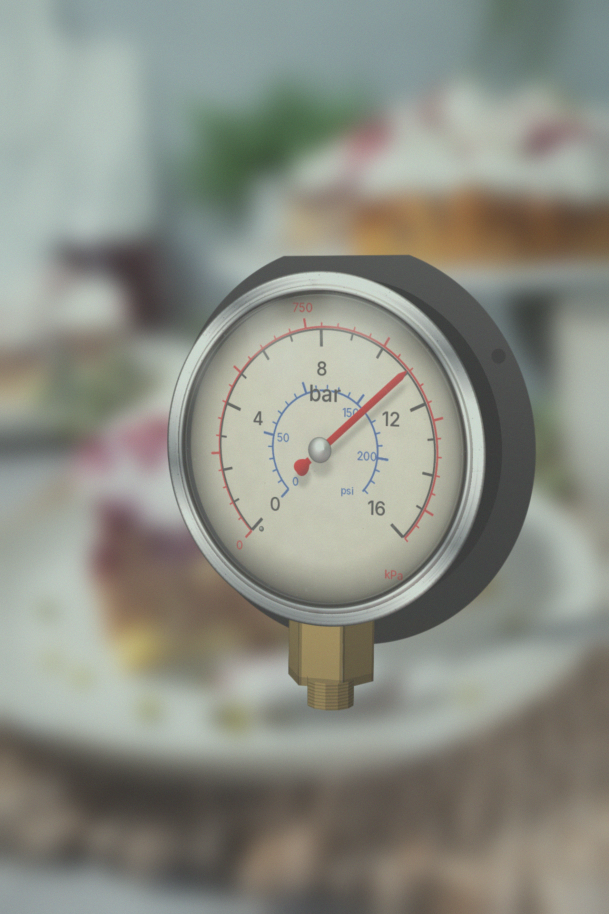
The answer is 11 bar
